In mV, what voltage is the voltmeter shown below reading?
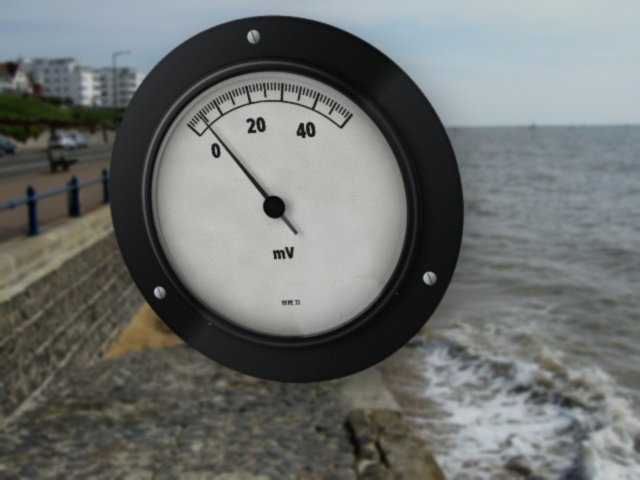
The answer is 5 mV
